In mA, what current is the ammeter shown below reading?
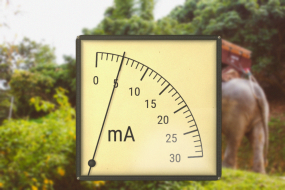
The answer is 5 mA
